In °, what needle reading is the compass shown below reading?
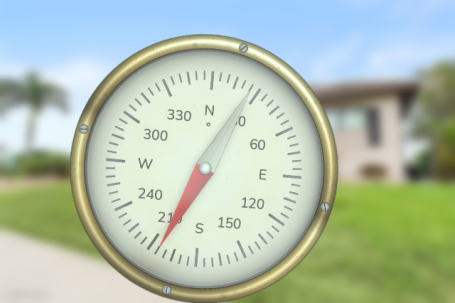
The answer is 205 °
